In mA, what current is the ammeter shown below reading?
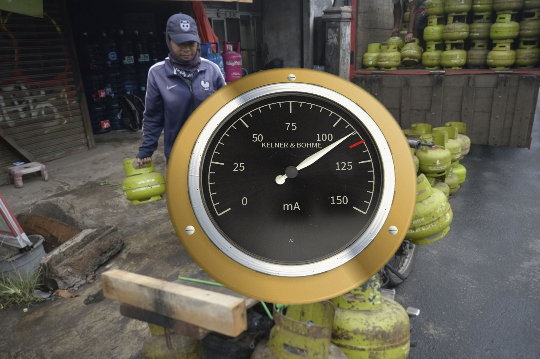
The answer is 110 mA
